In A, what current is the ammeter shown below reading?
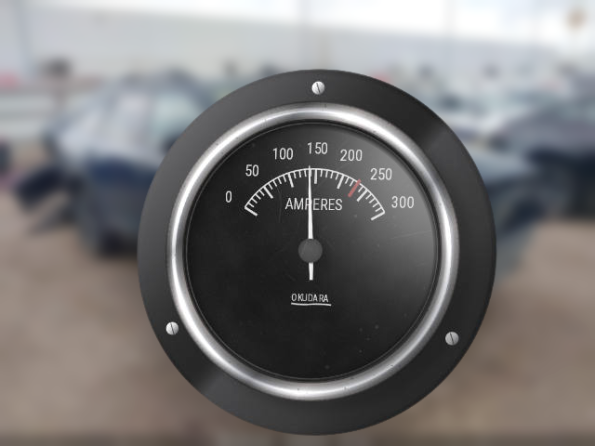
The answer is 140 A
